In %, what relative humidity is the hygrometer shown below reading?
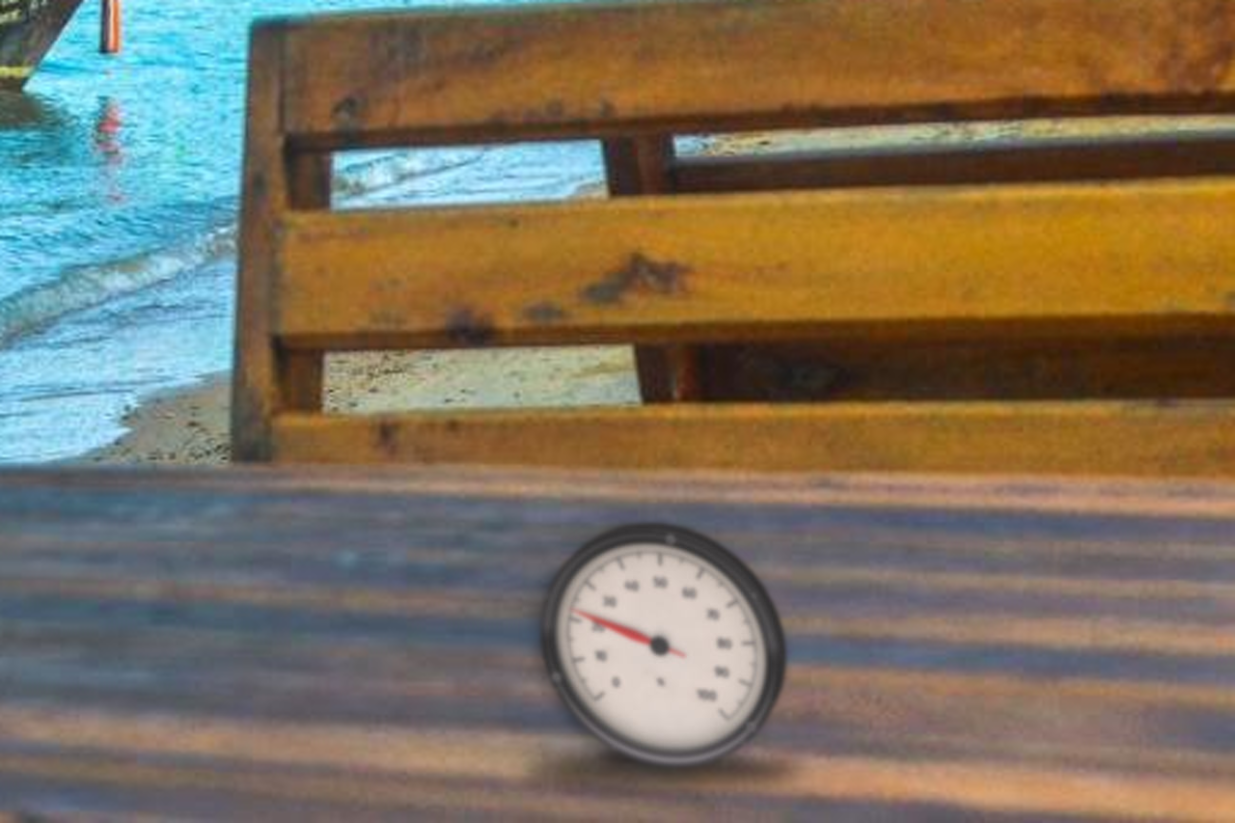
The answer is 22.5 %
